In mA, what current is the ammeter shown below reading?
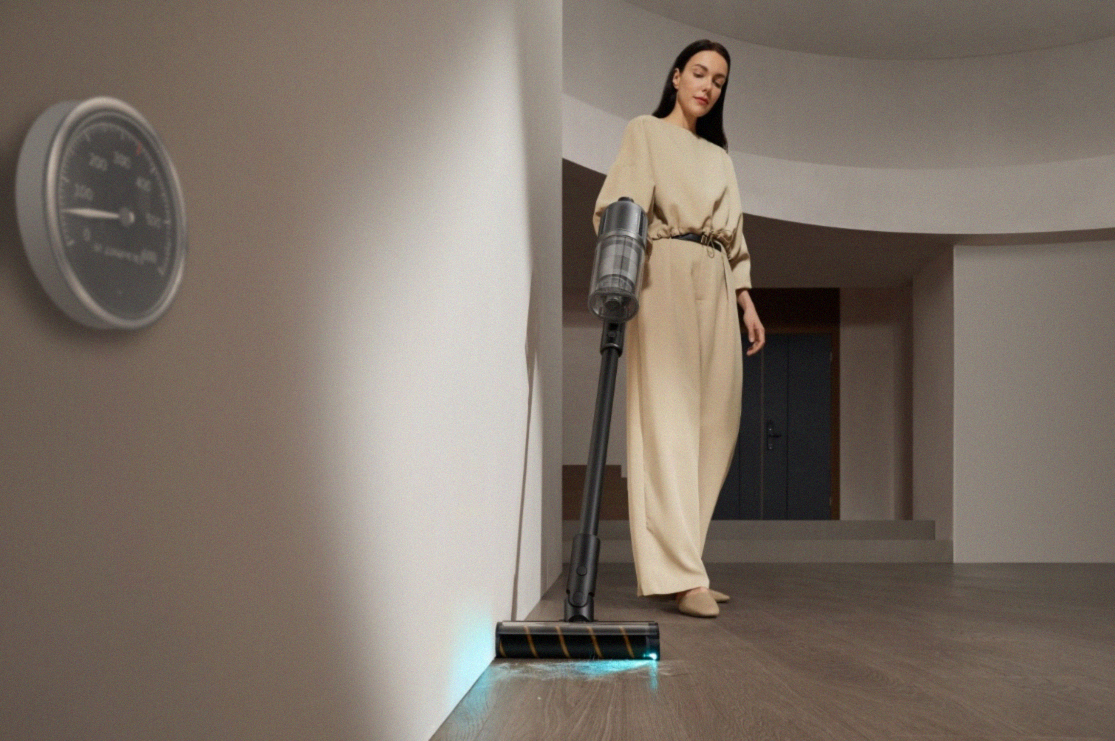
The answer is 50 mA
